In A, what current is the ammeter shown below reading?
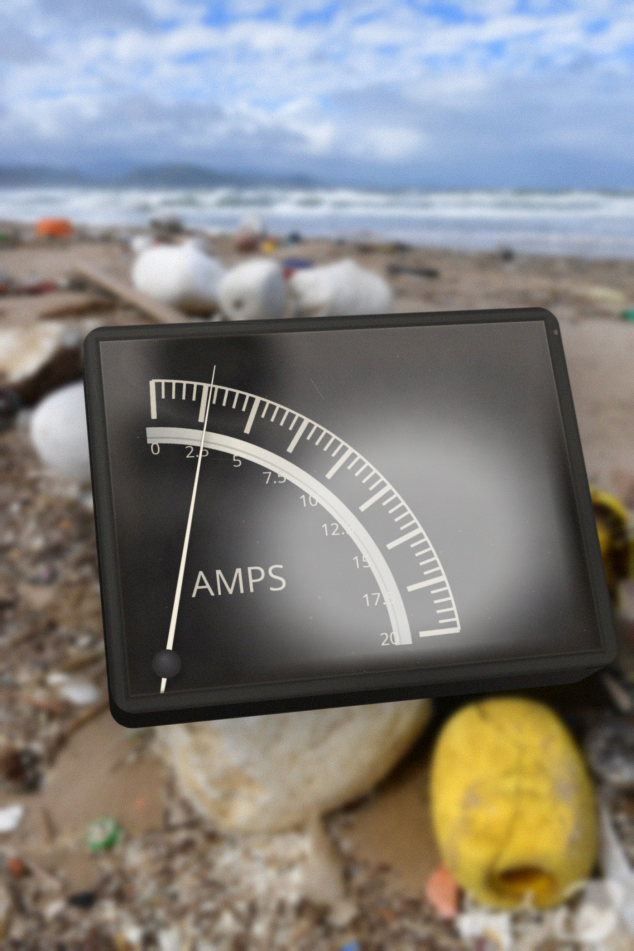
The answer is 2.75 A
